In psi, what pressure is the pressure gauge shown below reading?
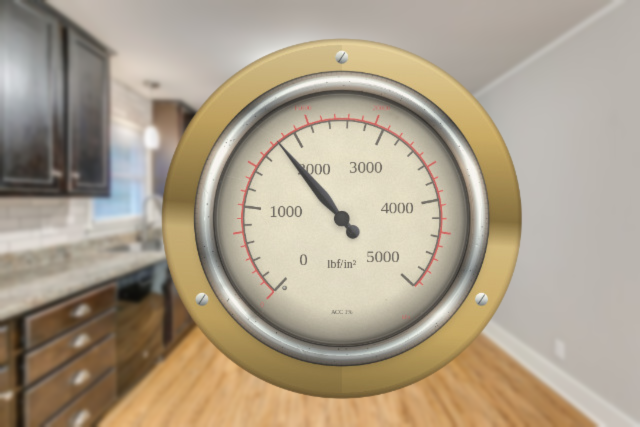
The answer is 1800 psi
